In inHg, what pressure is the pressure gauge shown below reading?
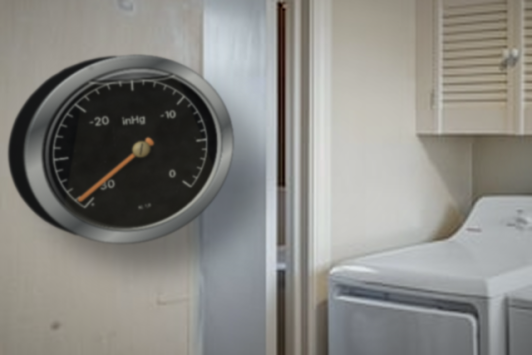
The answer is -29 inHg
